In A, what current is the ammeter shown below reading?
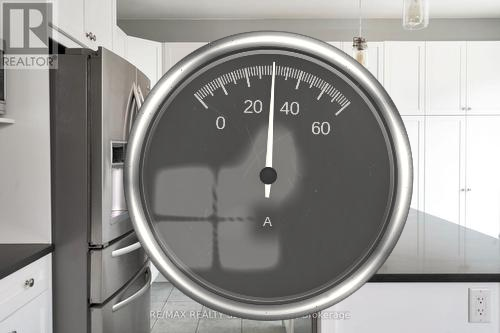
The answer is 30 A
